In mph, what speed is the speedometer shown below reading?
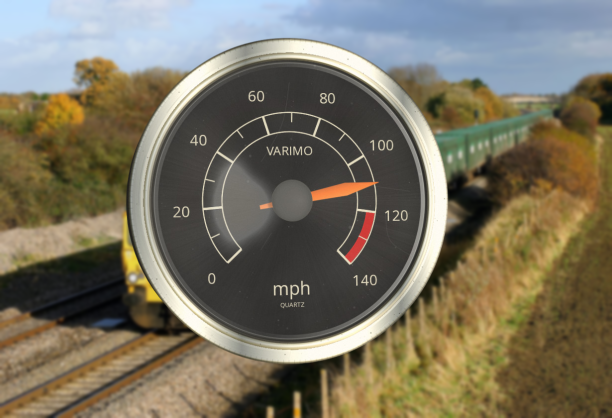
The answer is 110 mph
